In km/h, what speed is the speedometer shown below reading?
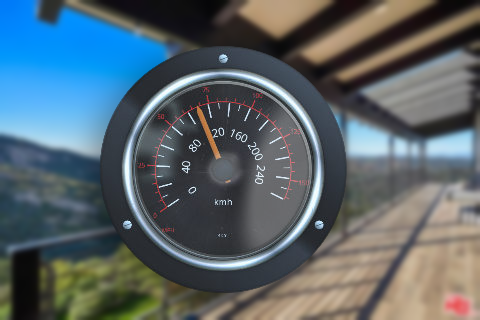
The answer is 110 km/h
